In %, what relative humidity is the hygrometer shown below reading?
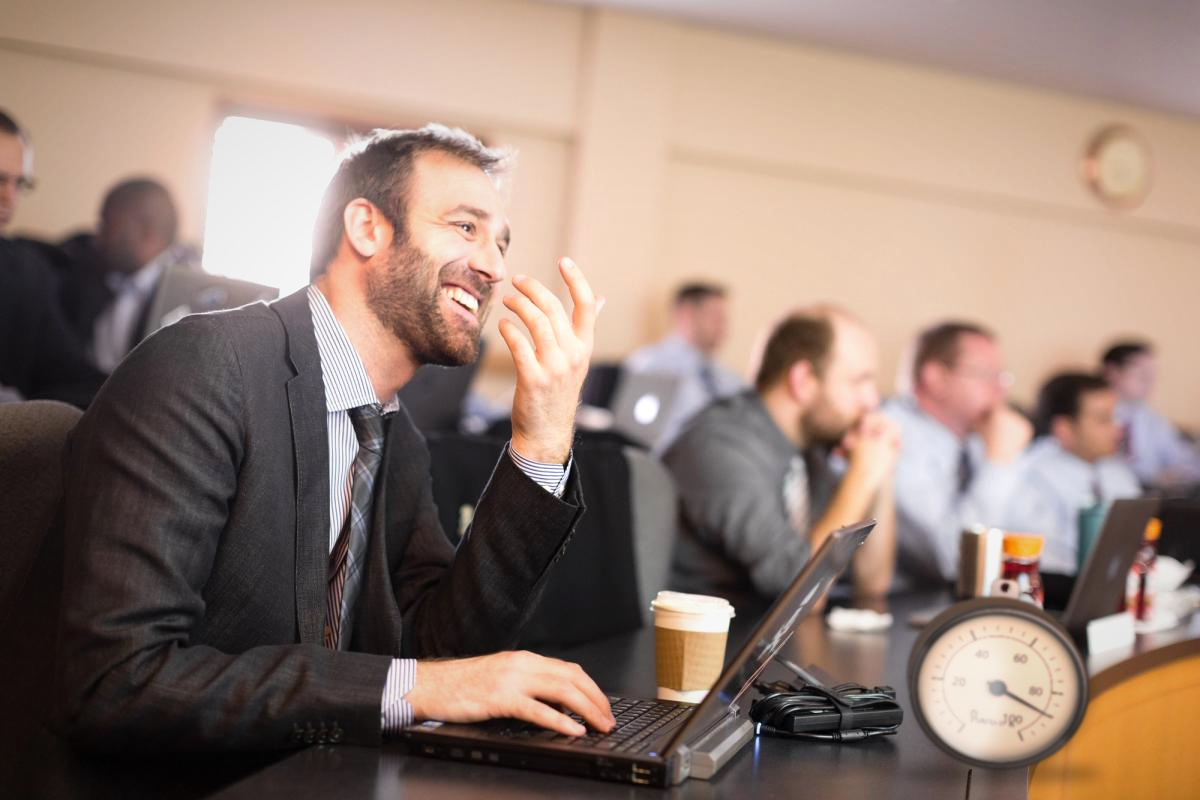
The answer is 88 %
